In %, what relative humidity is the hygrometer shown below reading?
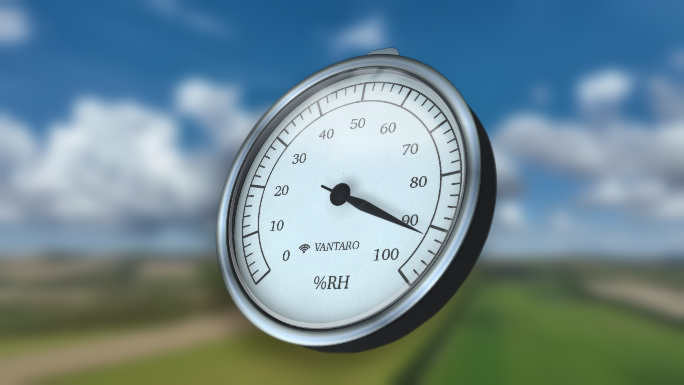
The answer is 92 %
